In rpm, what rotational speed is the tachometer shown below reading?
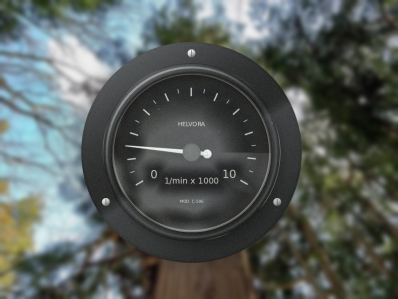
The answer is 1500 rpm
